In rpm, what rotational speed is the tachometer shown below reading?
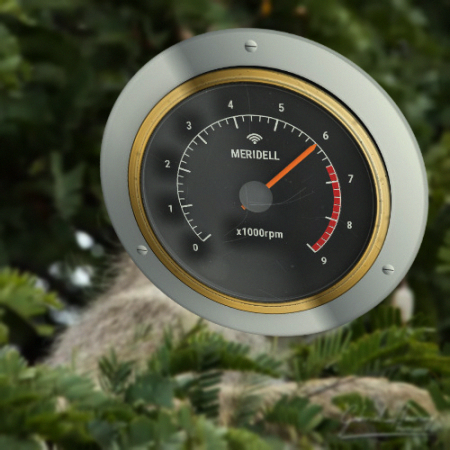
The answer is 6000 rpm
